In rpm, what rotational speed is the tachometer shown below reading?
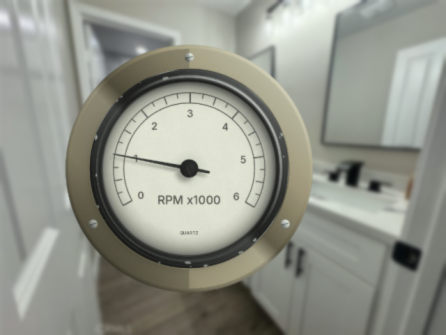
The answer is 1000 rpm
